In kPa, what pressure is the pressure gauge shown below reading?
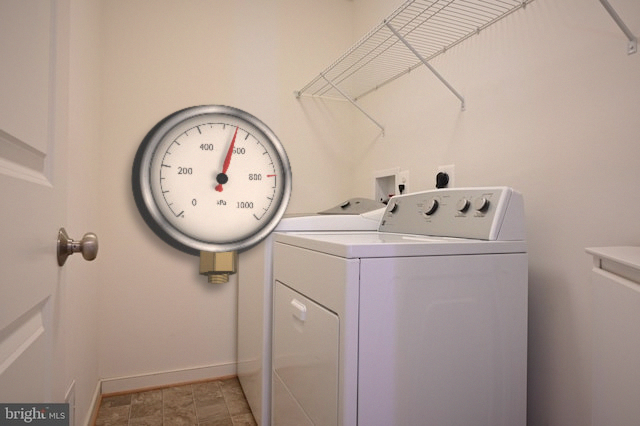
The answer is 550 kPa
